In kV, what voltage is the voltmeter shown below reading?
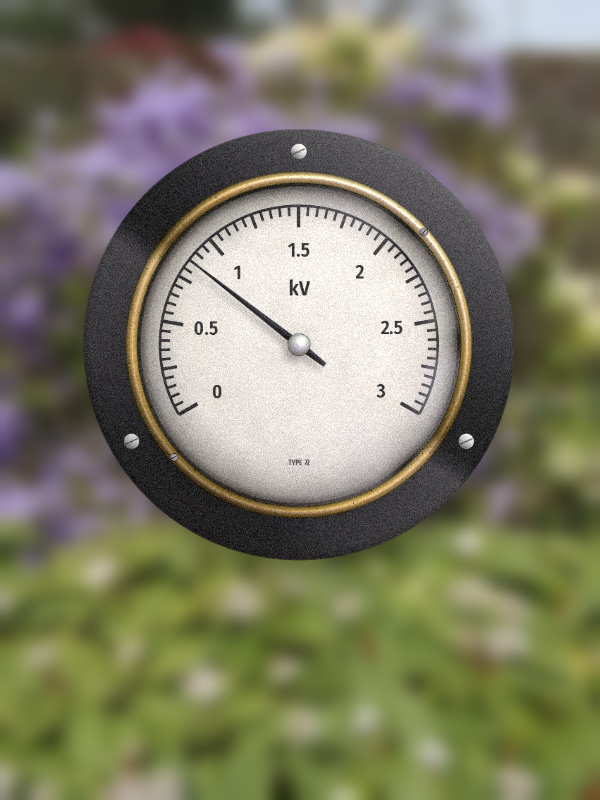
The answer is 0.85 kV
